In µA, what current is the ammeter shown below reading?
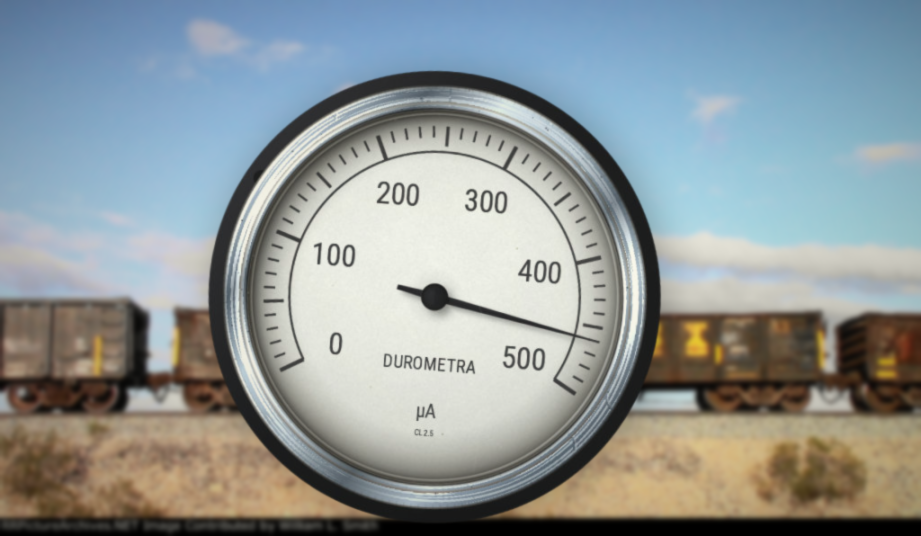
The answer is 460 µA
